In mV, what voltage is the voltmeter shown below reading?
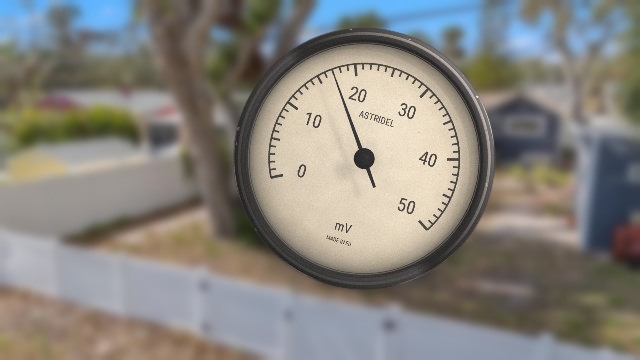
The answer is 17 mV
